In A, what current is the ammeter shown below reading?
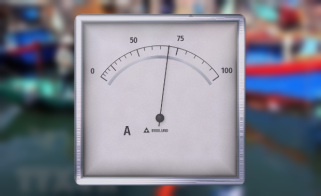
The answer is 70 A
